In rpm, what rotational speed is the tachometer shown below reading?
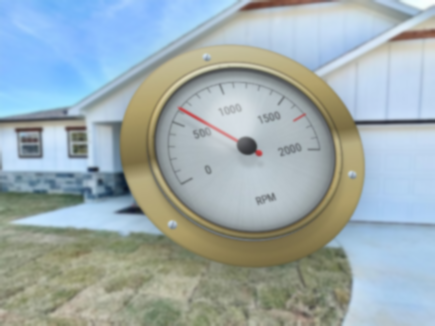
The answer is 600 rpm
